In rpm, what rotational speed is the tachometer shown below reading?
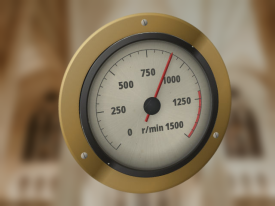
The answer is 900 rpm
